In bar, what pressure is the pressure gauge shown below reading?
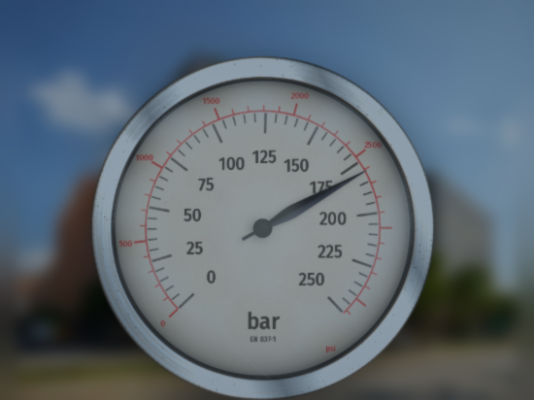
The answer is 180 bar
